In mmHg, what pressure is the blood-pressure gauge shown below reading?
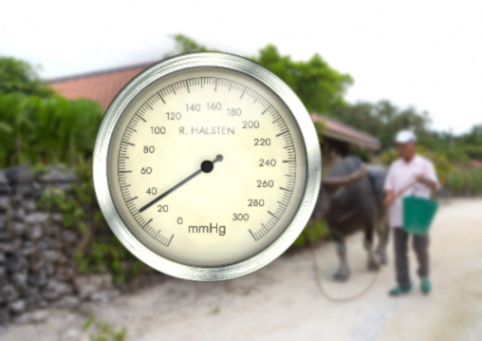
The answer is 30 mmHg
